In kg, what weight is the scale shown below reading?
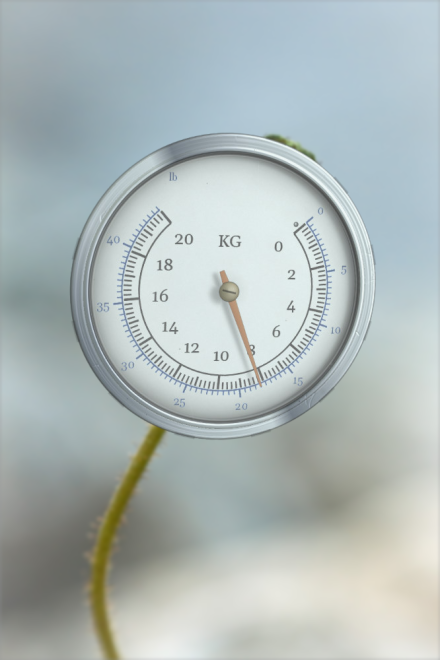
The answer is 8.2 kg
